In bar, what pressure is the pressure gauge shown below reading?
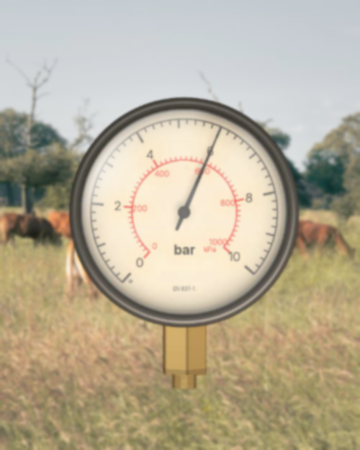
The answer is 6 bar
